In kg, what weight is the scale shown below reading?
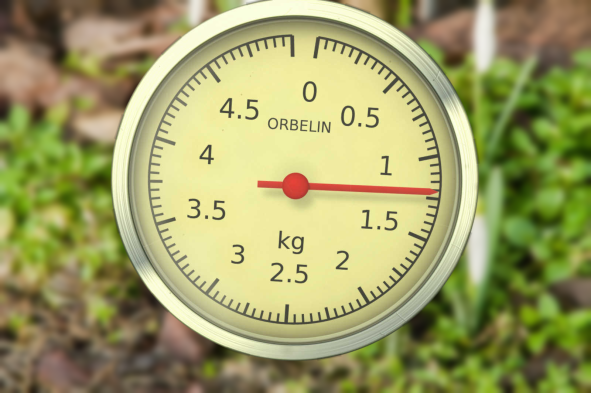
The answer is 1.2 kg
